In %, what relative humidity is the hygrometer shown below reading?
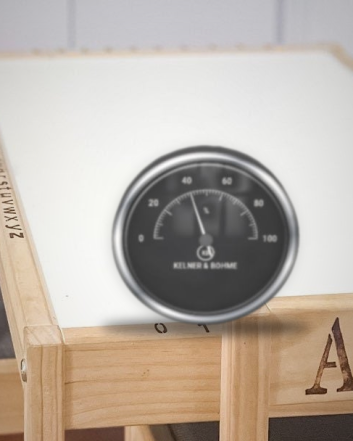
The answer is 40 %
